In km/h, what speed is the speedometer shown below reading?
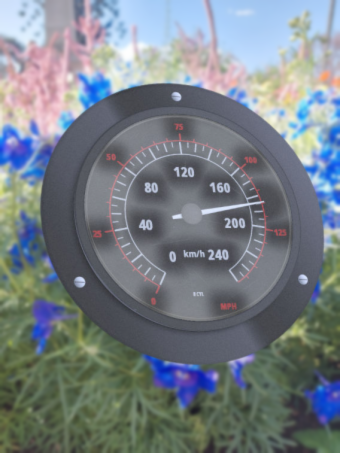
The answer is 185 km/h
